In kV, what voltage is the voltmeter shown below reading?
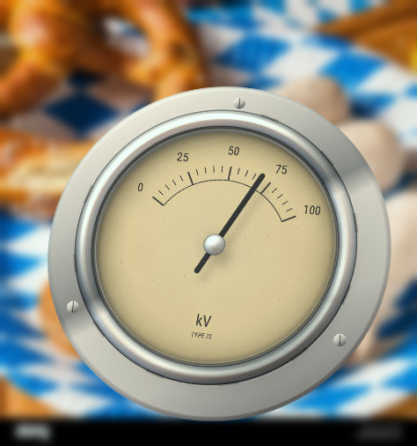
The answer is 70 kV
